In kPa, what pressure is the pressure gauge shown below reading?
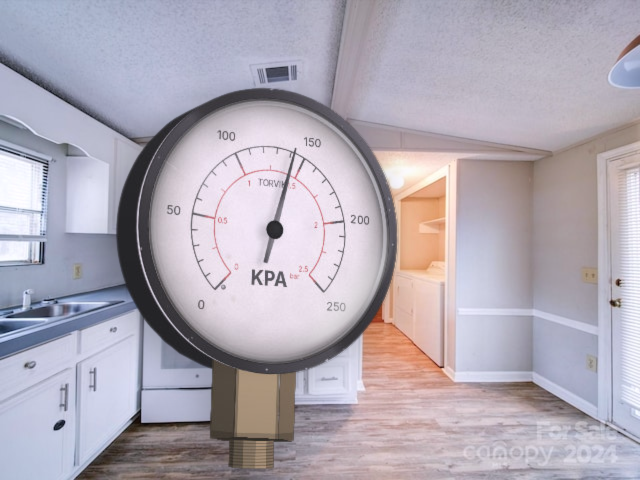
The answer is 140 kPa
